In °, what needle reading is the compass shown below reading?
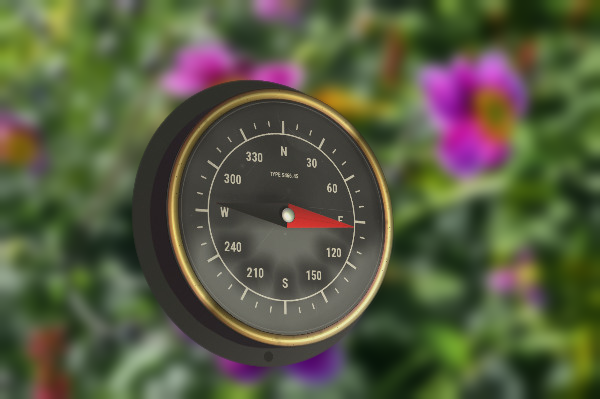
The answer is 95 °
